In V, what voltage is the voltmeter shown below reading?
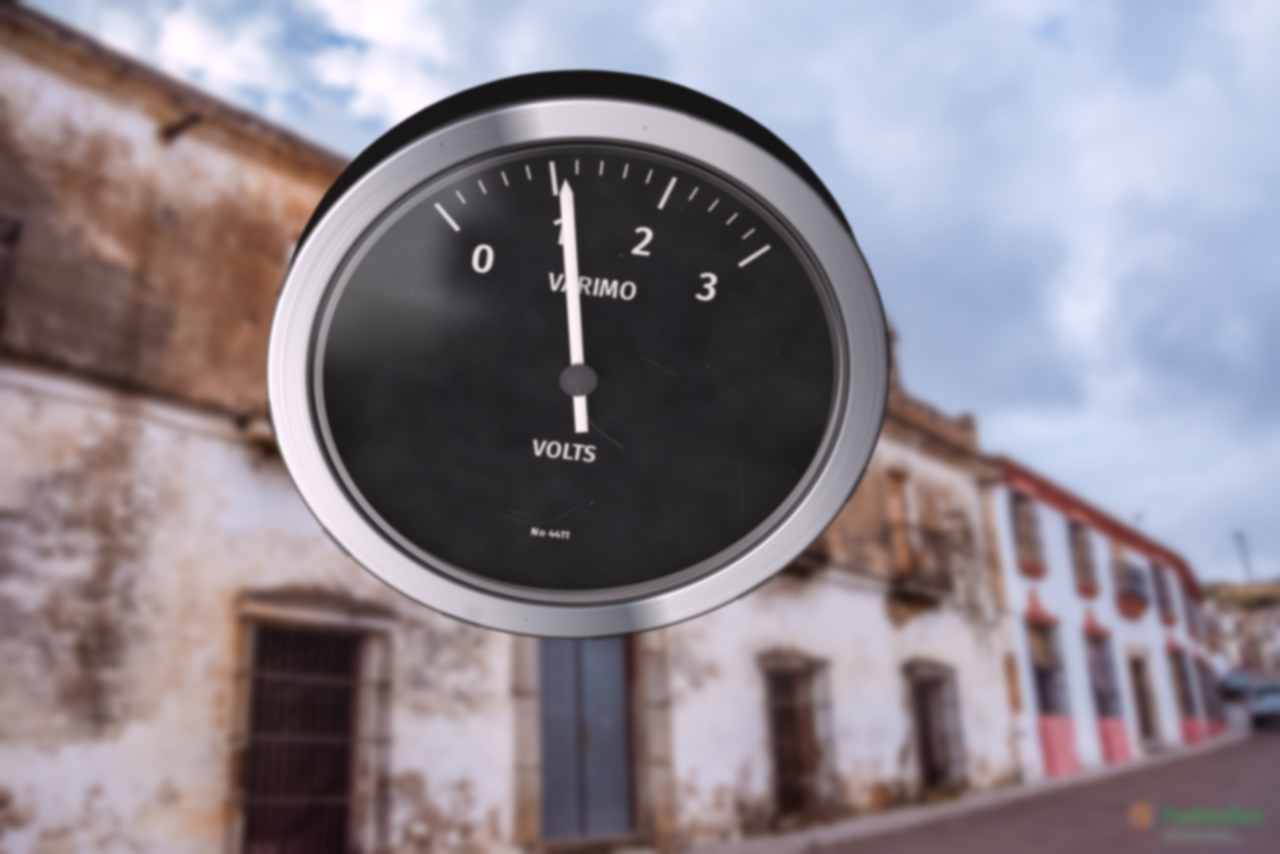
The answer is 1.1 V
